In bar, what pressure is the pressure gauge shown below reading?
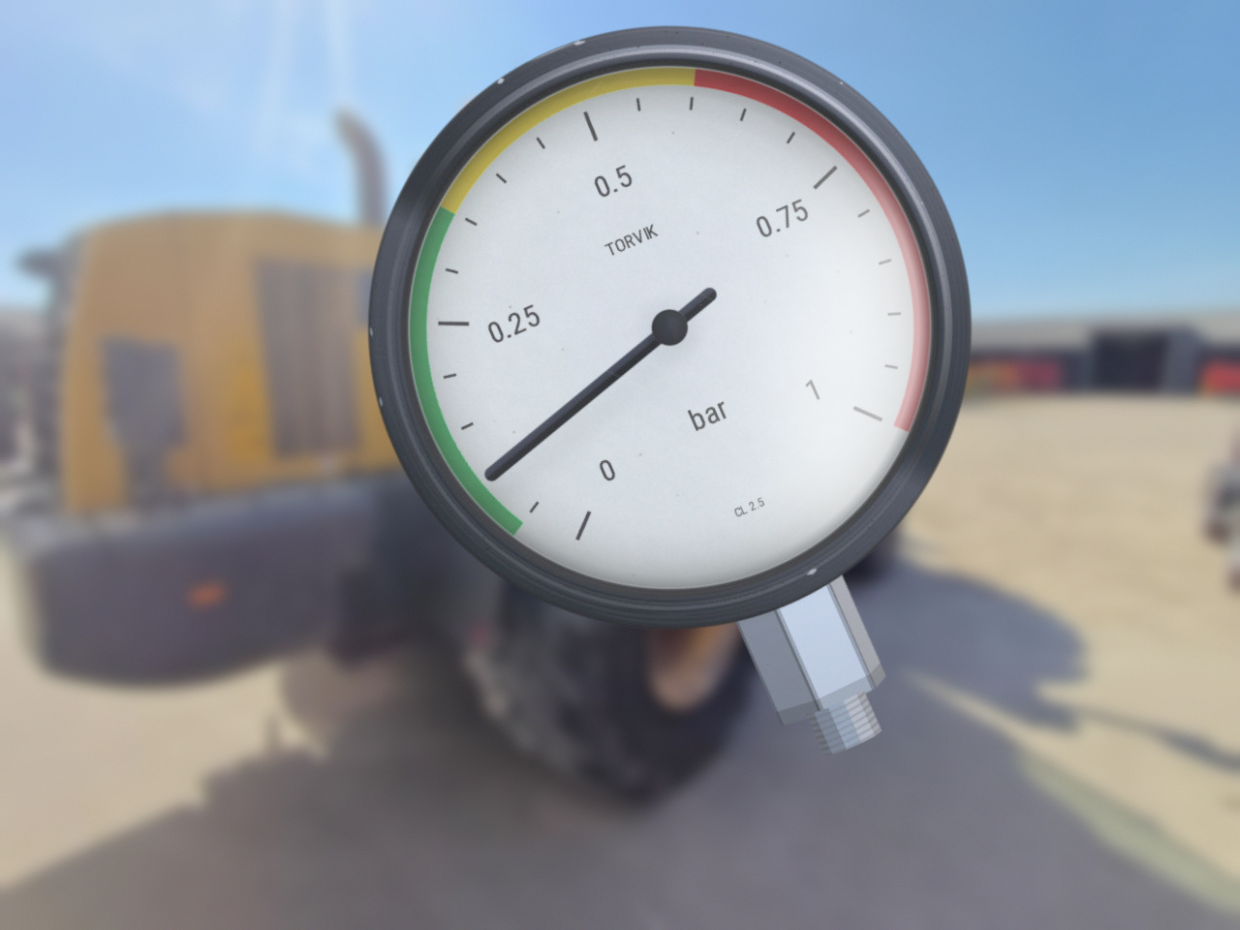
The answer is 0.1 bar
